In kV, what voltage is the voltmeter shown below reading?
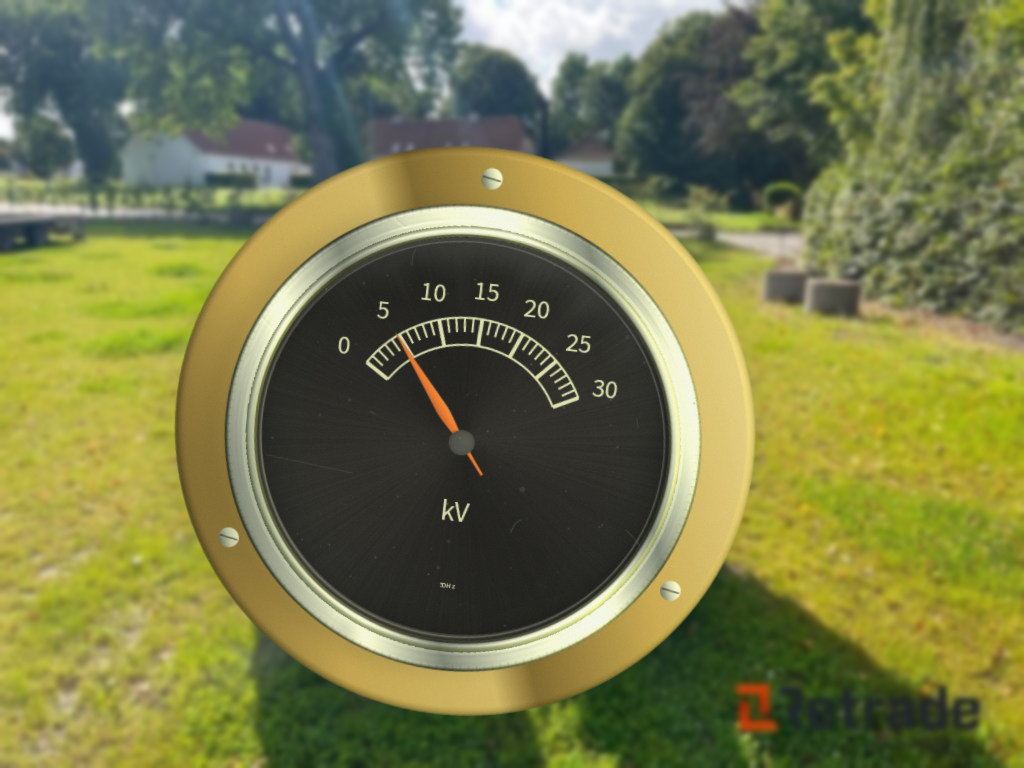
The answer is 5 kV
